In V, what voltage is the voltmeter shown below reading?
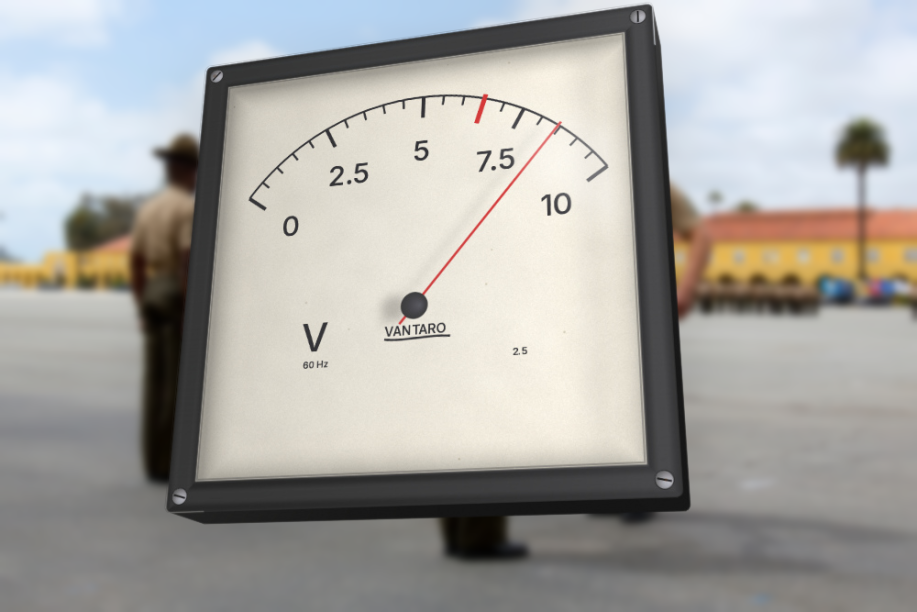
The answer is 8.5 V
